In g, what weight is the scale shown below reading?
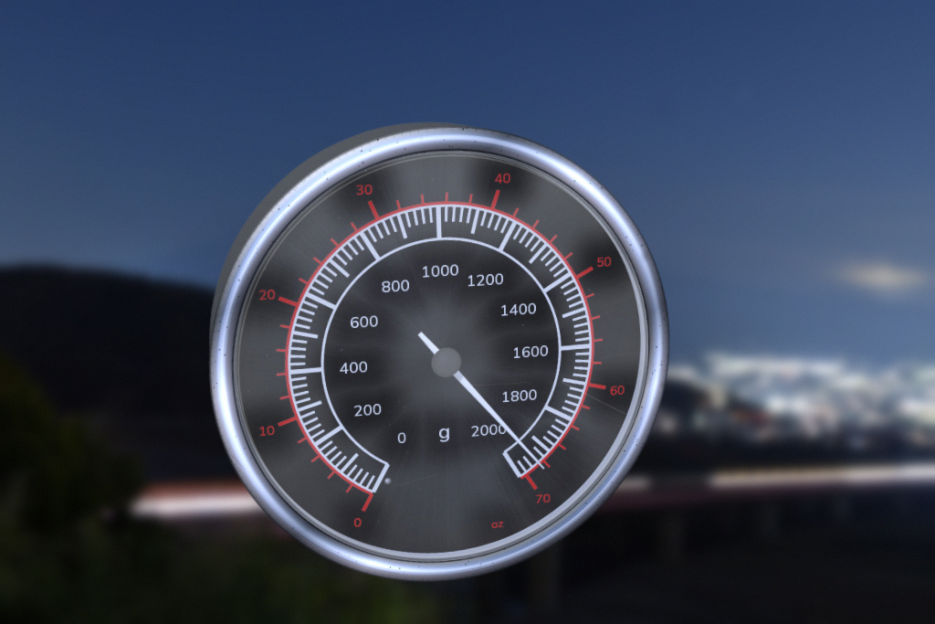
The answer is 1940 g
